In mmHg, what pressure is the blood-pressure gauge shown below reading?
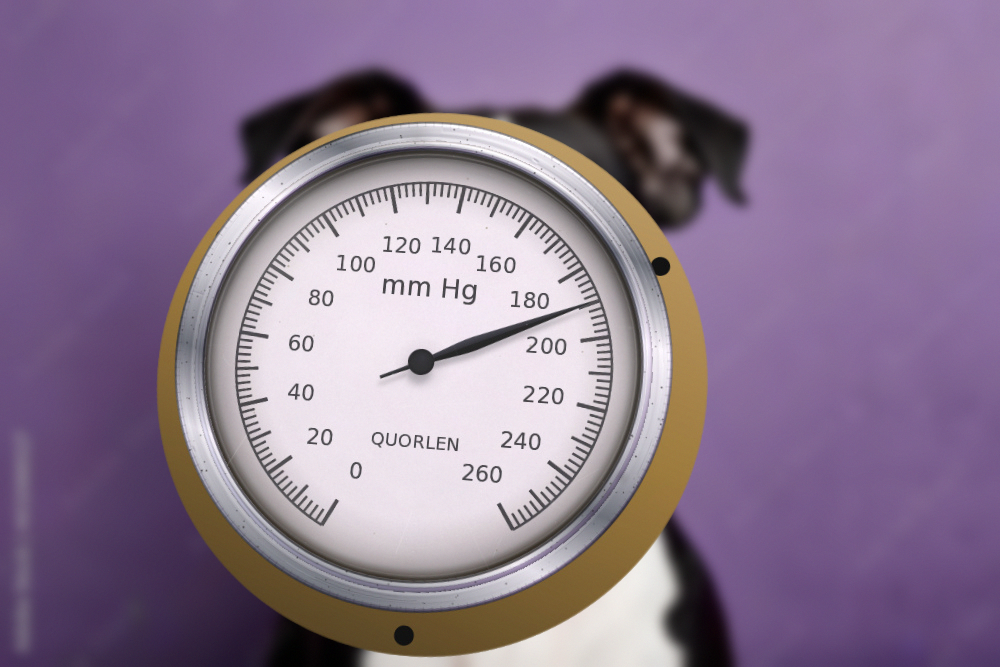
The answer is 190 mmHg
